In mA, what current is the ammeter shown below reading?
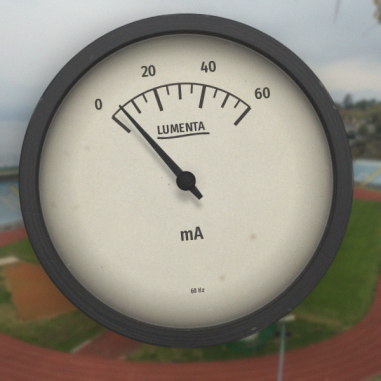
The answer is 5 mA
